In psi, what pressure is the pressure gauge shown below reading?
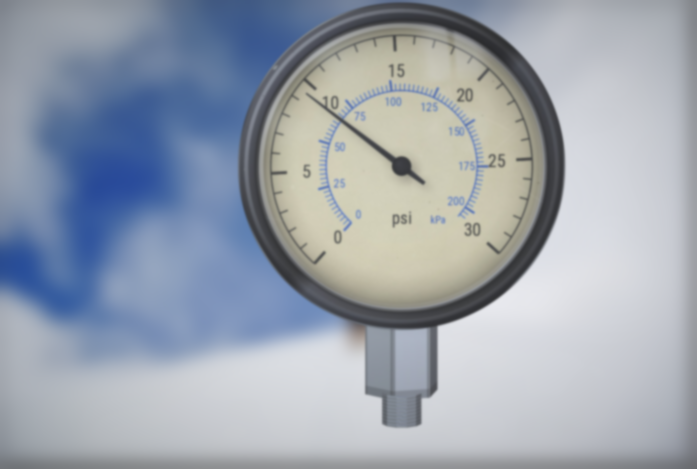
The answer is 9.5 psi
